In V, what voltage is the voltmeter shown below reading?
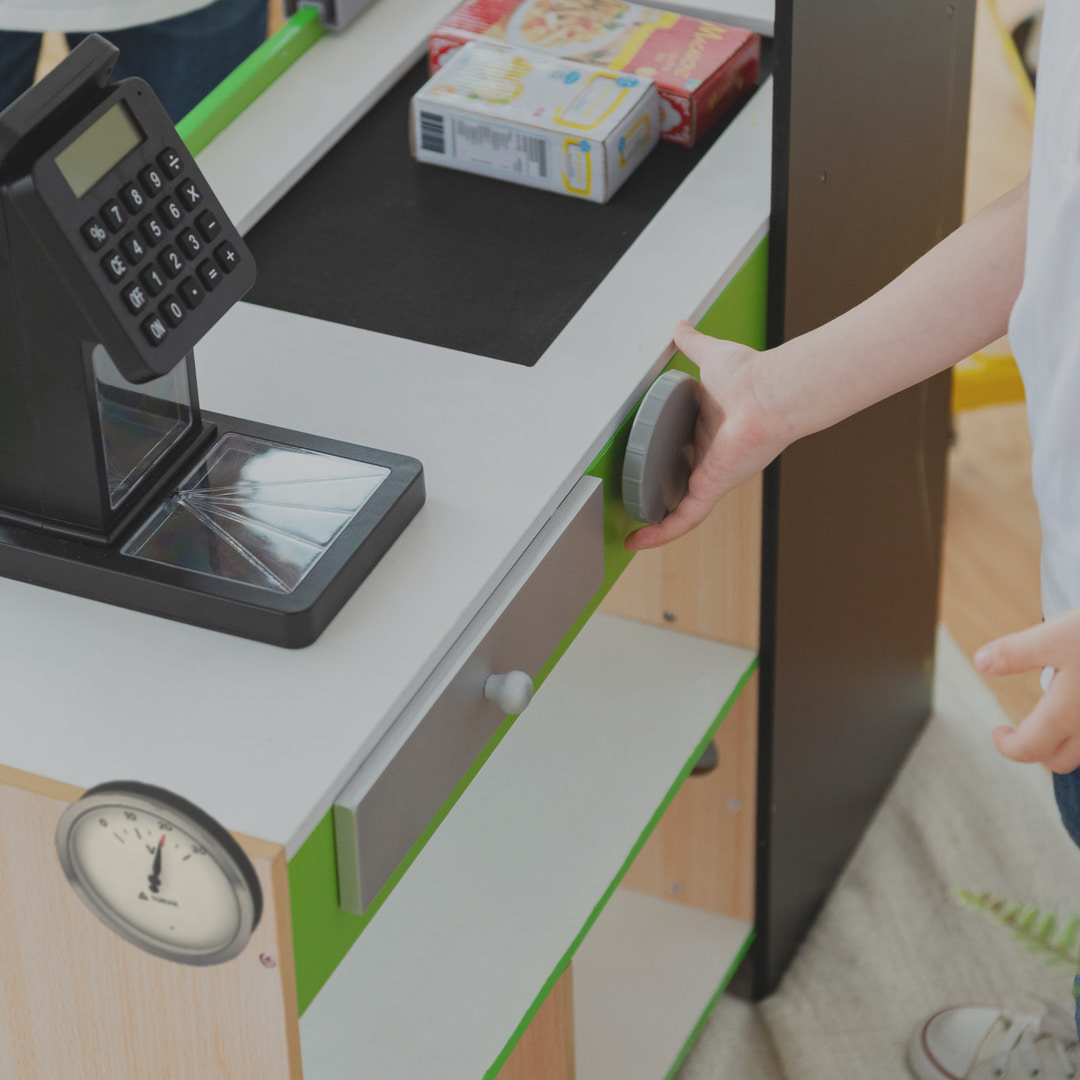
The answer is 20 V
